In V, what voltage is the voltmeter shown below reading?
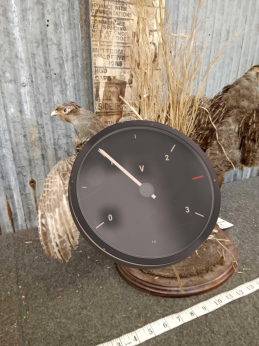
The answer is 1 V
